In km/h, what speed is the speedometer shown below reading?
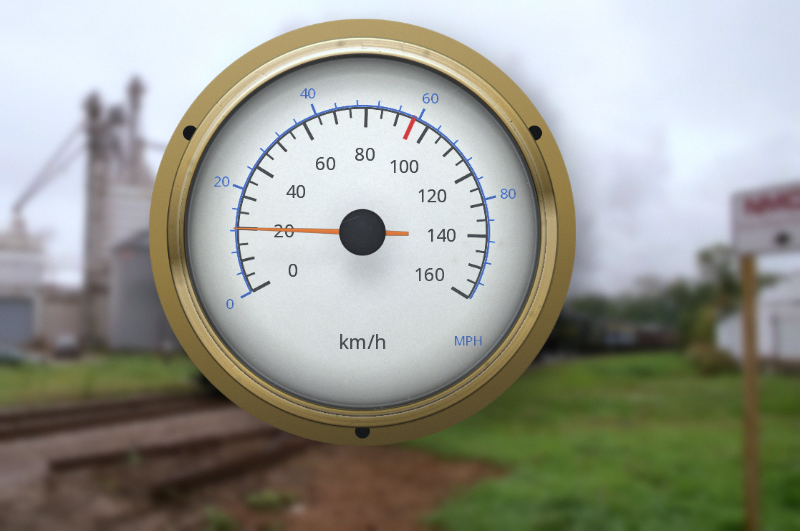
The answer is 20 km/h
